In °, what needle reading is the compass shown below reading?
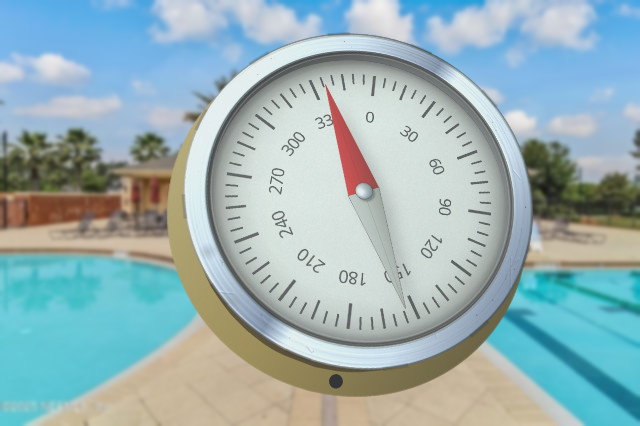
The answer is 335 °
